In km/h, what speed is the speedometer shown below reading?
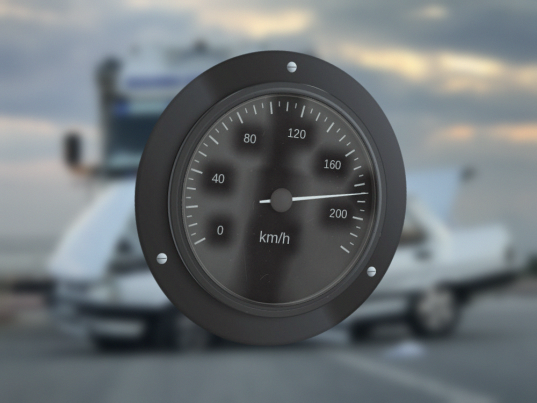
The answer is 185 km/h
